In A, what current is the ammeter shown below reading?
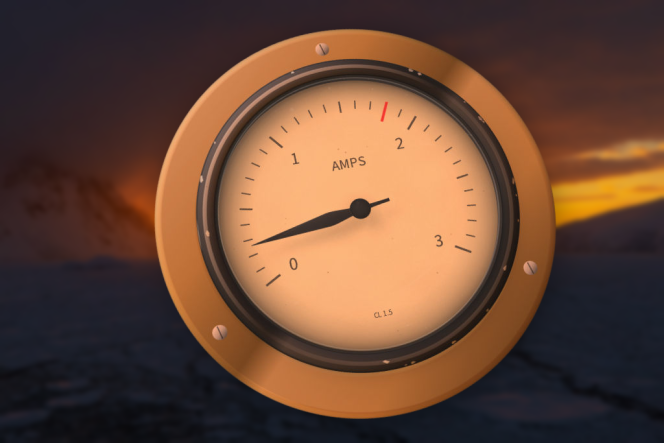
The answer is 0.25 A
